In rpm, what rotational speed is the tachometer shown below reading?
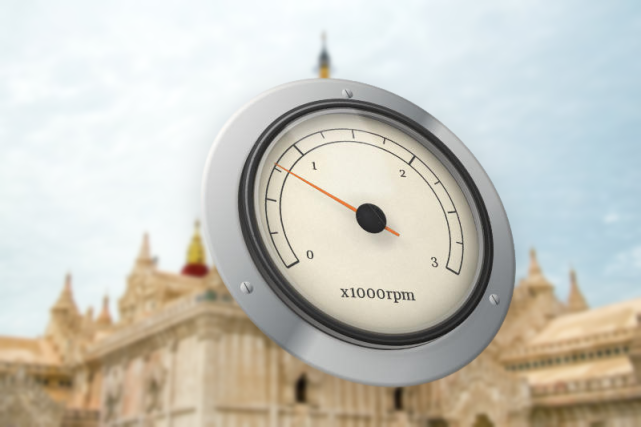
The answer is 750 rpm
